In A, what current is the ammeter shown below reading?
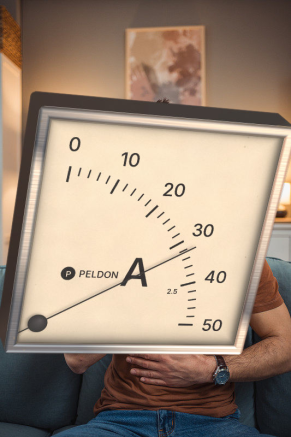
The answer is 32 A
